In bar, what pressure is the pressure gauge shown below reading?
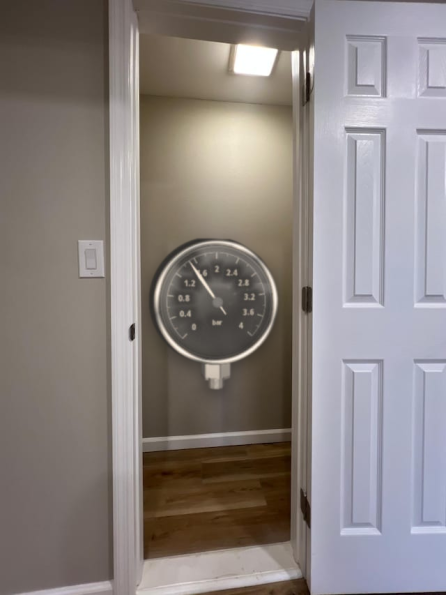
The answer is 1.5 bar
